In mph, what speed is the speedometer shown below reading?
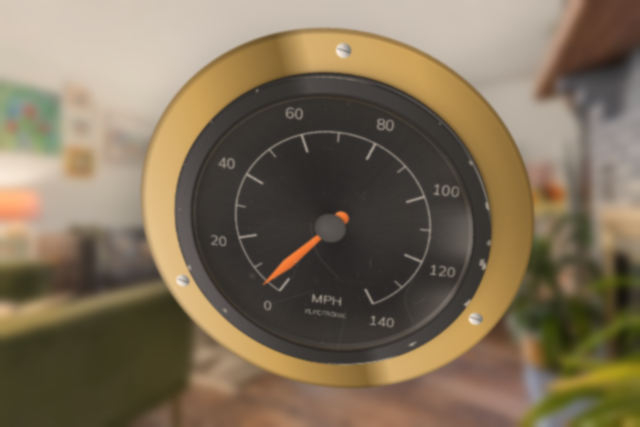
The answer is 5 mph
